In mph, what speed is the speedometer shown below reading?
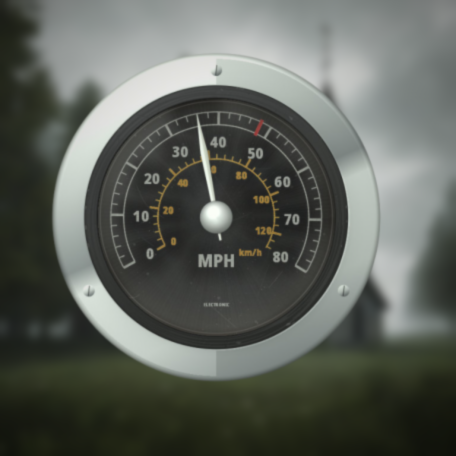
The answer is 36 mph
